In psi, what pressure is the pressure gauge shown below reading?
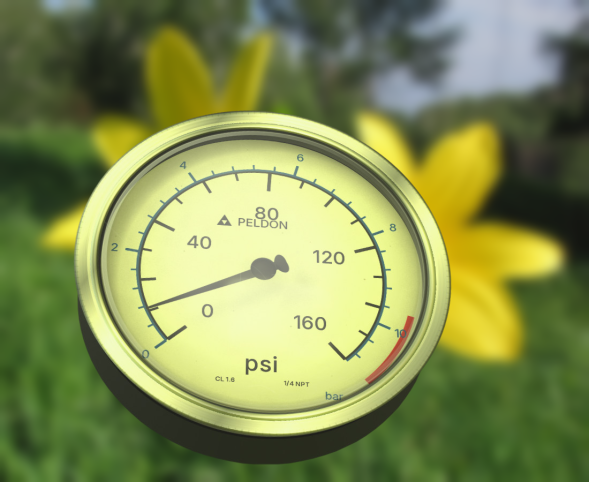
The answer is 10 psi
